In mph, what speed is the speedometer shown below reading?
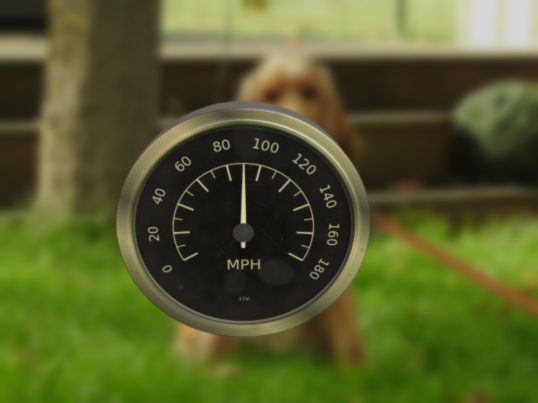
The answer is 90 mph
